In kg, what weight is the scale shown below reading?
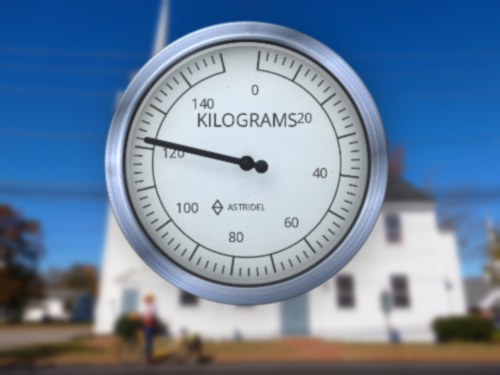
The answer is 122 kg
